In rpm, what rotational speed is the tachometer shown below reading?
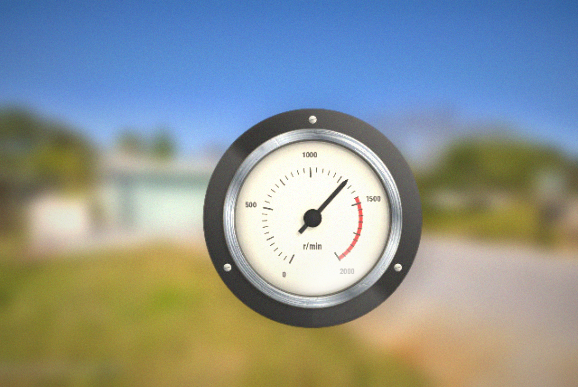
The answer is 1300 rpm
